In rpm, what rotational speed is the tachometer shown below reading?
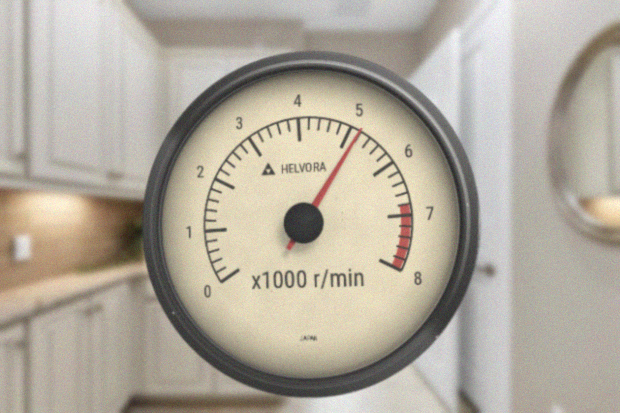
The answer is 5200 rpm
